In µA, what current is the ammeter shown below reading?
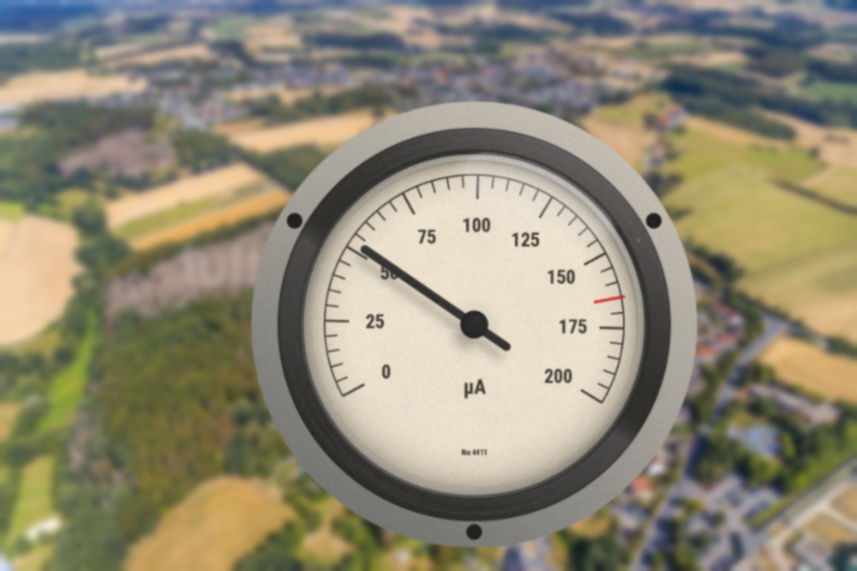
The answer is 52.5 µA
